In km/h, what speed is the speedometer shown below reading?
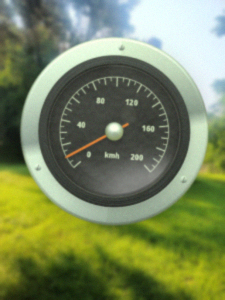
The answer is 10 km/h
